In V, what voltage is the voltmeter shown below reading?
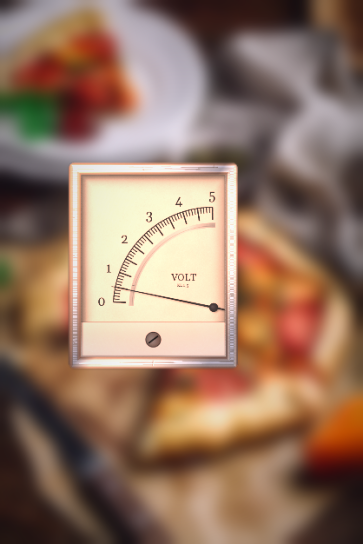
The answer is 0.5 V
